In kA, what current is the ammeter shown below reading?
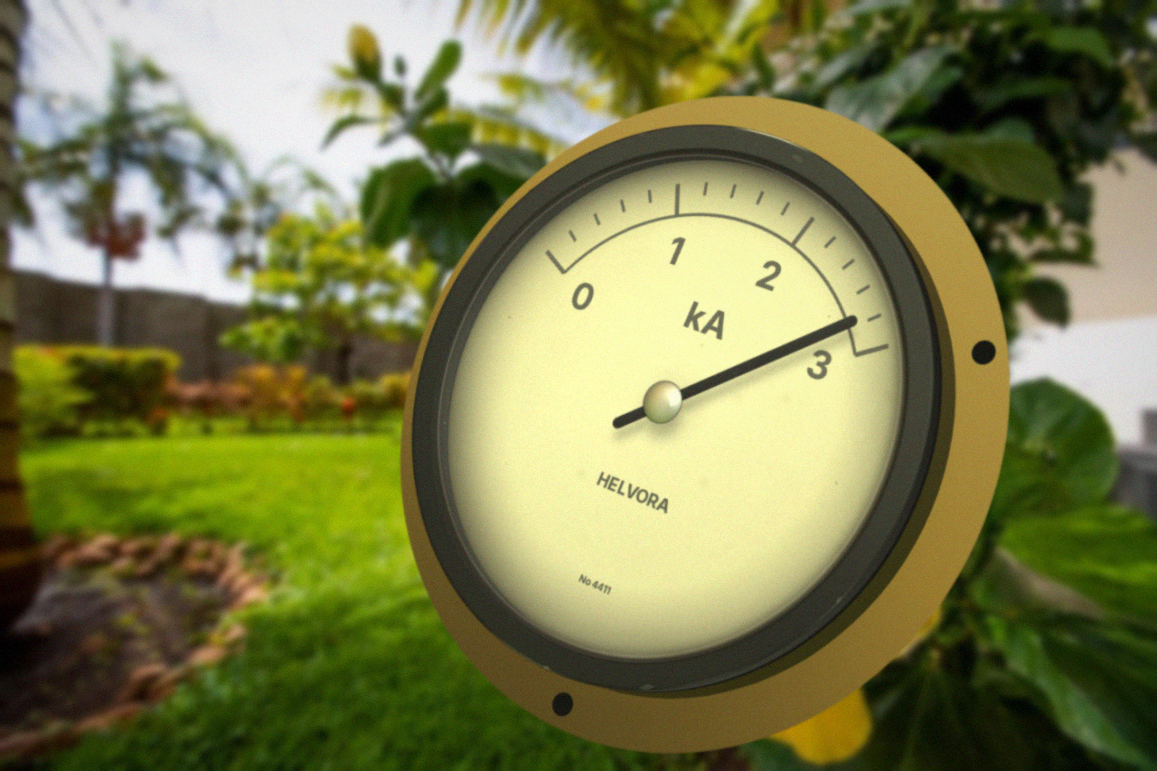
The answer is 2.8 kA
